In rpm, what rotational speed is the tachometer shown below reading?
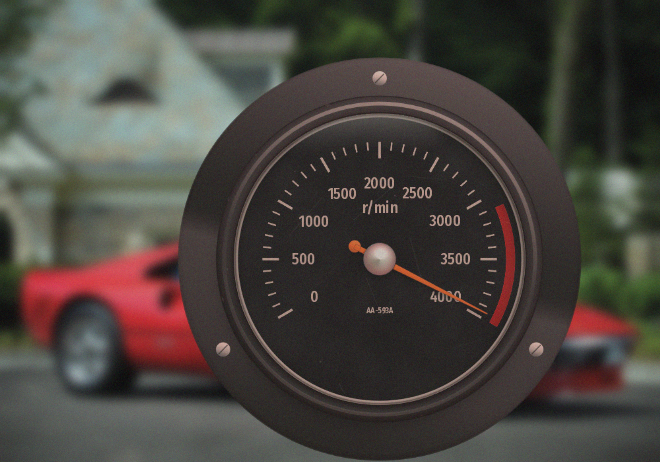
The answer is 3950 rpm
